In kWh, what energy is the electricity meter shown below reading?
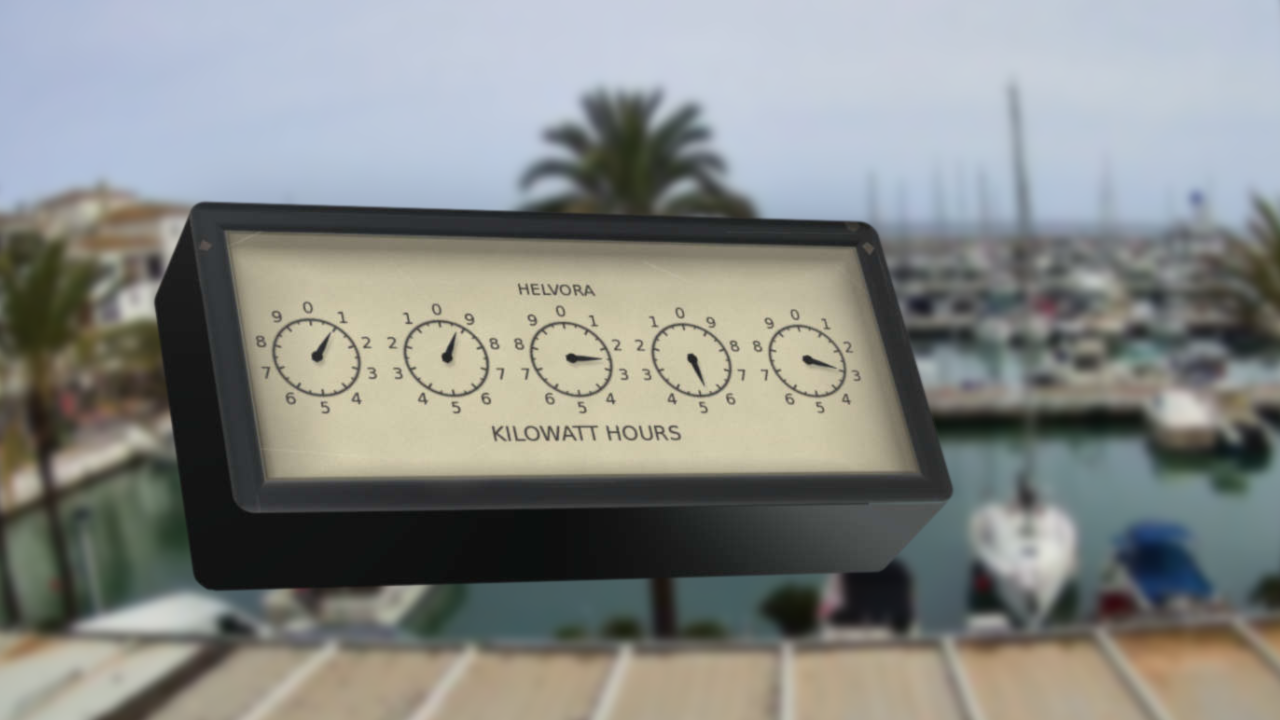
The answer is 9253 kWh
